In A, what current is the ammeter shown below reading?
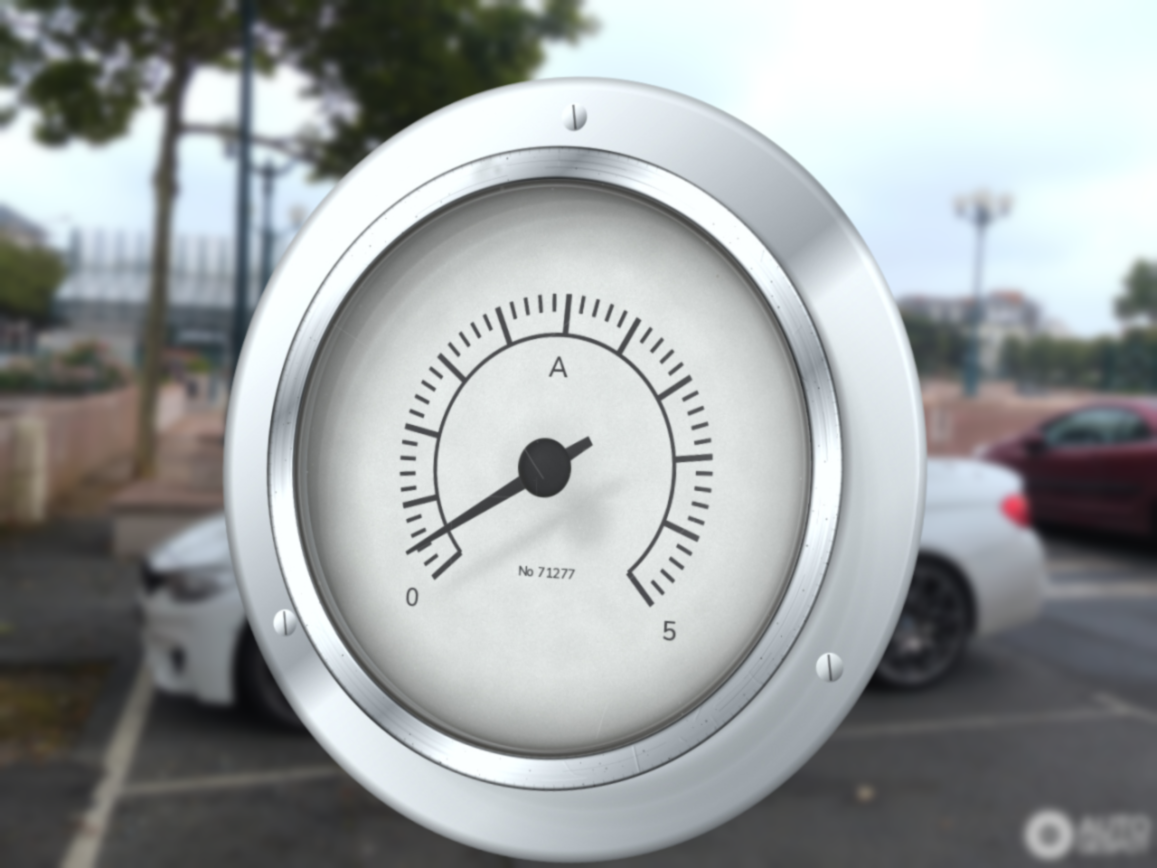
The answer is 0.2 A
